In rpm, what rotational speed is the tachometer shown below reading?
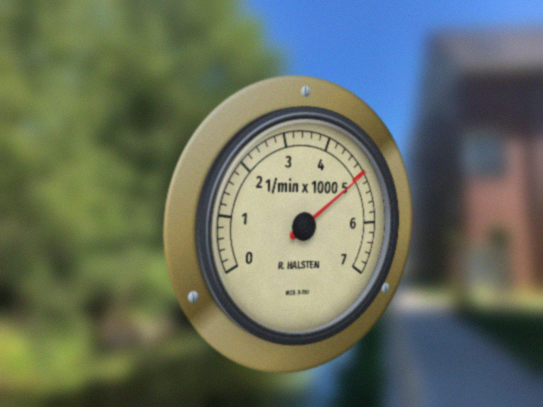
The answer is 5000 rpm
